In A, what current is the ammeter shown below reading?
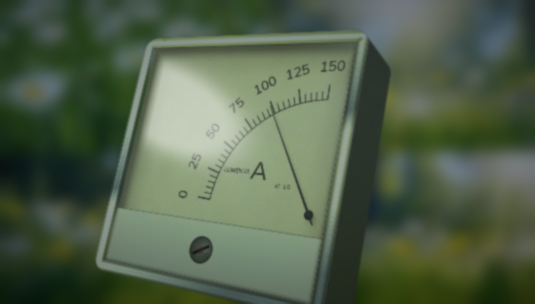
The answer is 100 A
